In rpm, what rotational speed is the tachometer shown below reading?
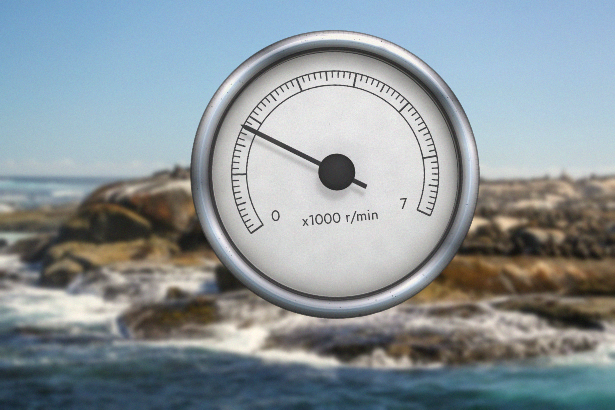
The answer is 1800 rpm
